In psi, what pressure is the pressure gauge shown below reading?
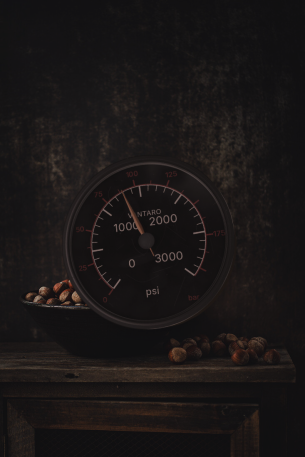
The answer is 1300 psi
